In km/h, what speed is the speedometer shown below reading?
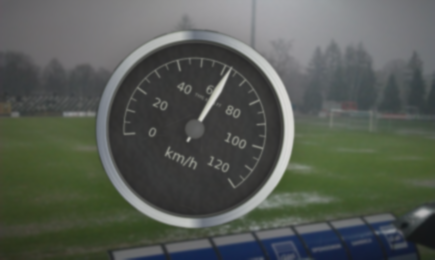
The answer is 62.5 km/h
